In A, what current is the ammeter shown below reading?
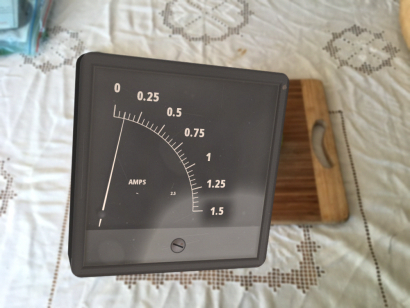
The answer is 0.1 A
